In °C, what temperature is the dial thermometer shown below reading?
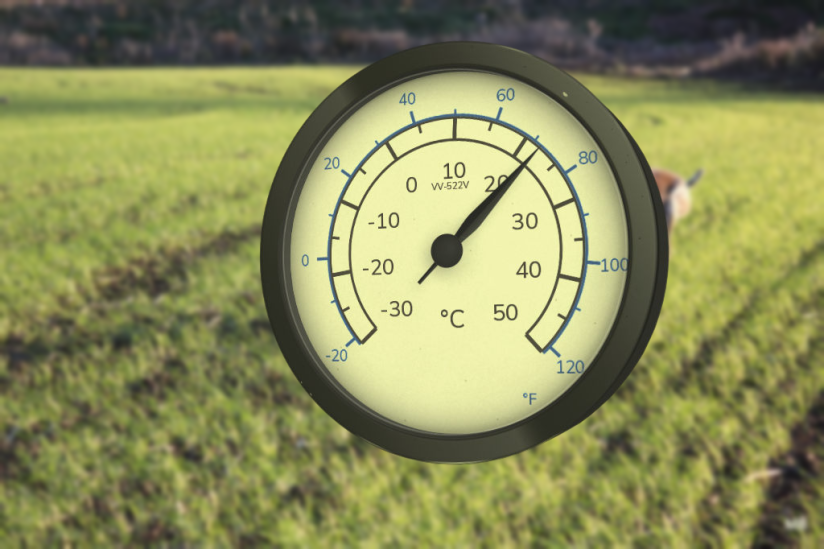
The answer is 22.5 °C
